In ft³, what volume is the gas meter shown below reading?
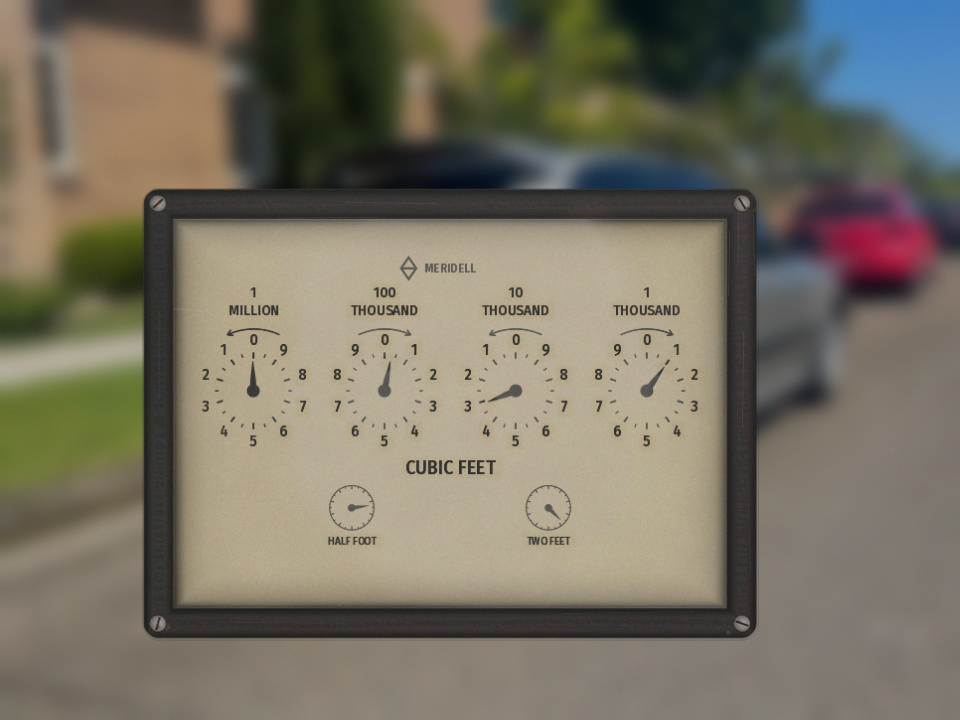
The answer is 3100 ft³
